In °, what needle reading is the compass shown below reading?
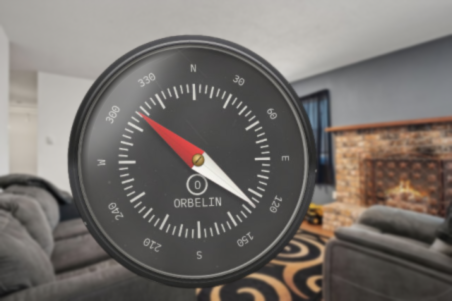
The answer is 310 °
